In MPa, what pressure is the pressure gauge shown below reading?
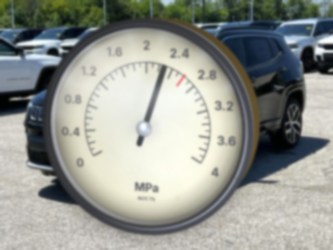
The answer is 2.3 MPa
